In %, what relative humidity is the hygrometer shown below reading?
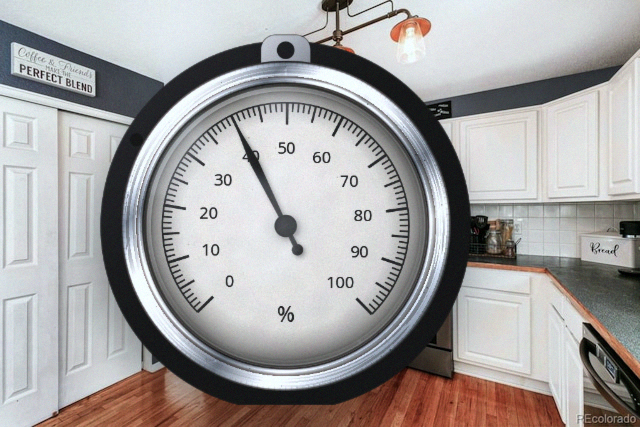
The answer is 40 %
